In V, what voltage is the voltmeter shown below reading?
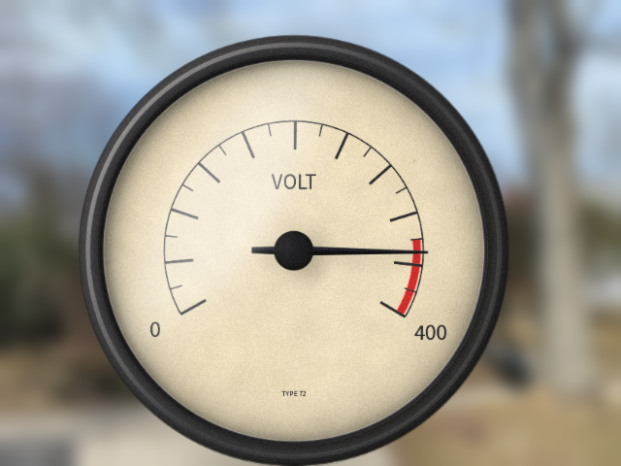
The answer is 350 V
